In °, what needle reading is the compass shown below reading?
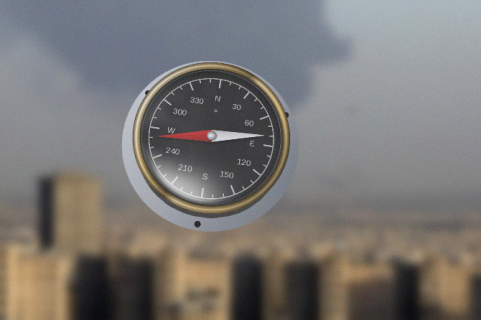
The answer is 260 °
